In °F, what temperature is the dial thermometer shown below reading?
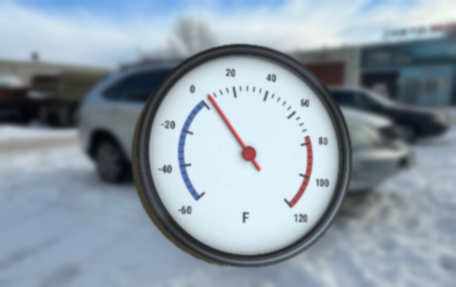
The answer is 4 °F
